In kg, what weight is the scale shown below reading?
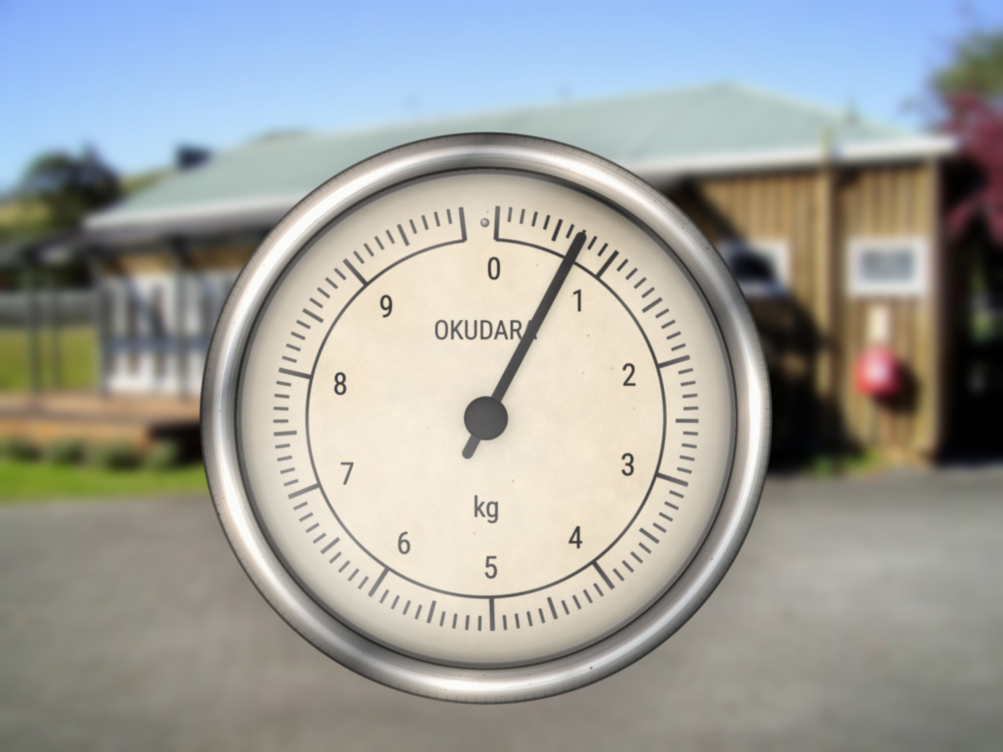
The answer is 0.7 kg
